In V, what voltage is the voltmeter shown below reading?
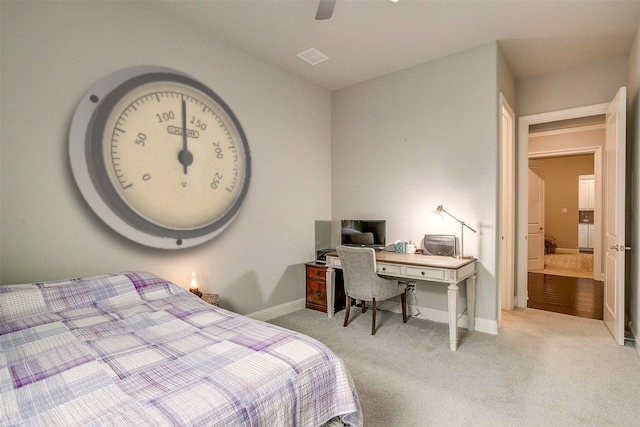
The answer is 125 V
